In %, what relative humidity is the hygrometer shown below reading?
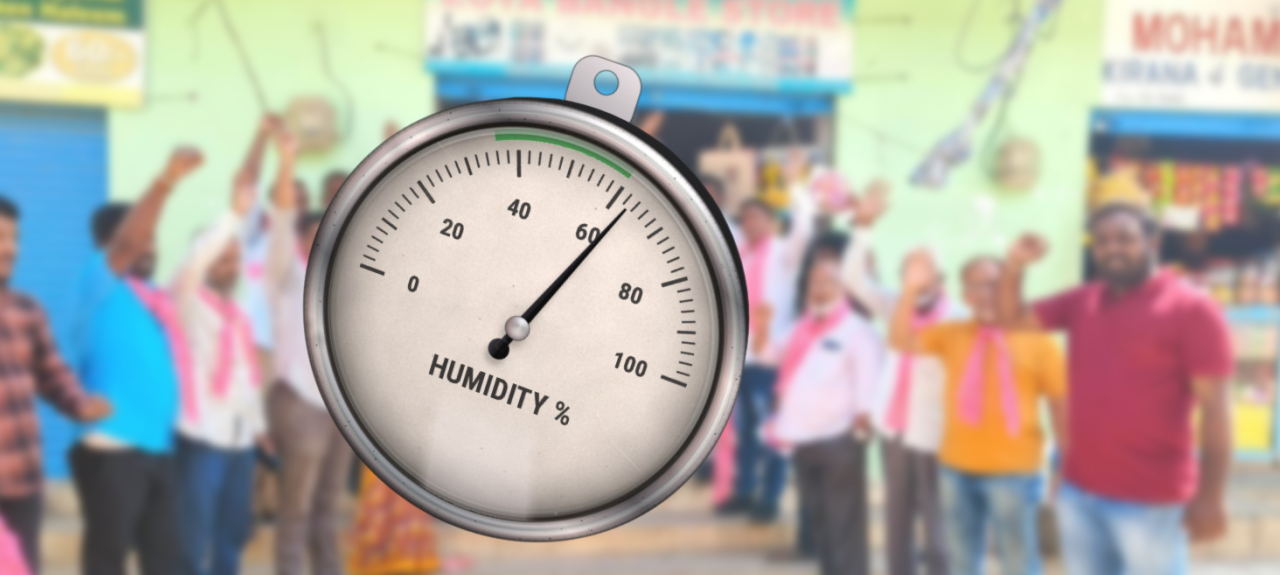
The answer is 63 %
